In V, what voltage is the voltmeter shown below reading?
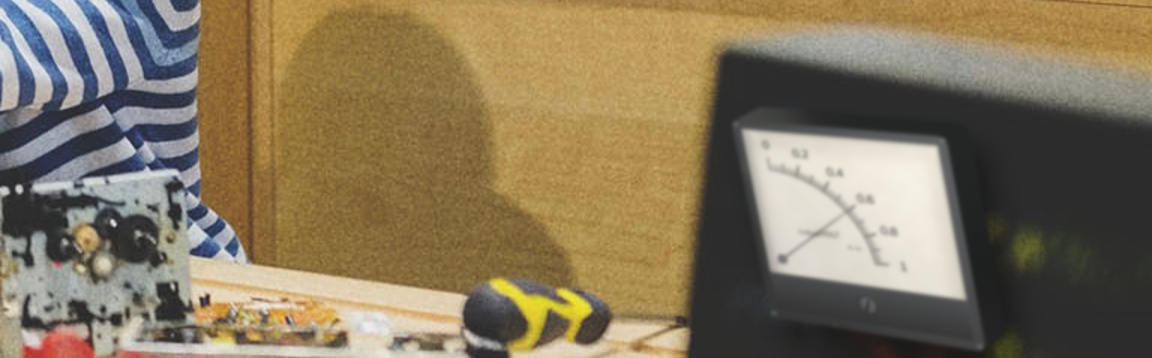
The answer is 0.6 V
